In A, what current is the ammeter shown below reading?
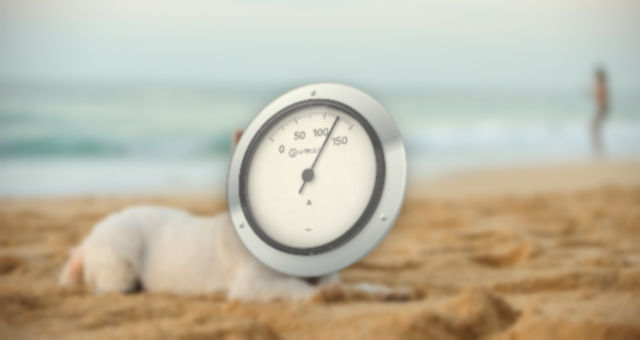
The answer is 125 A
